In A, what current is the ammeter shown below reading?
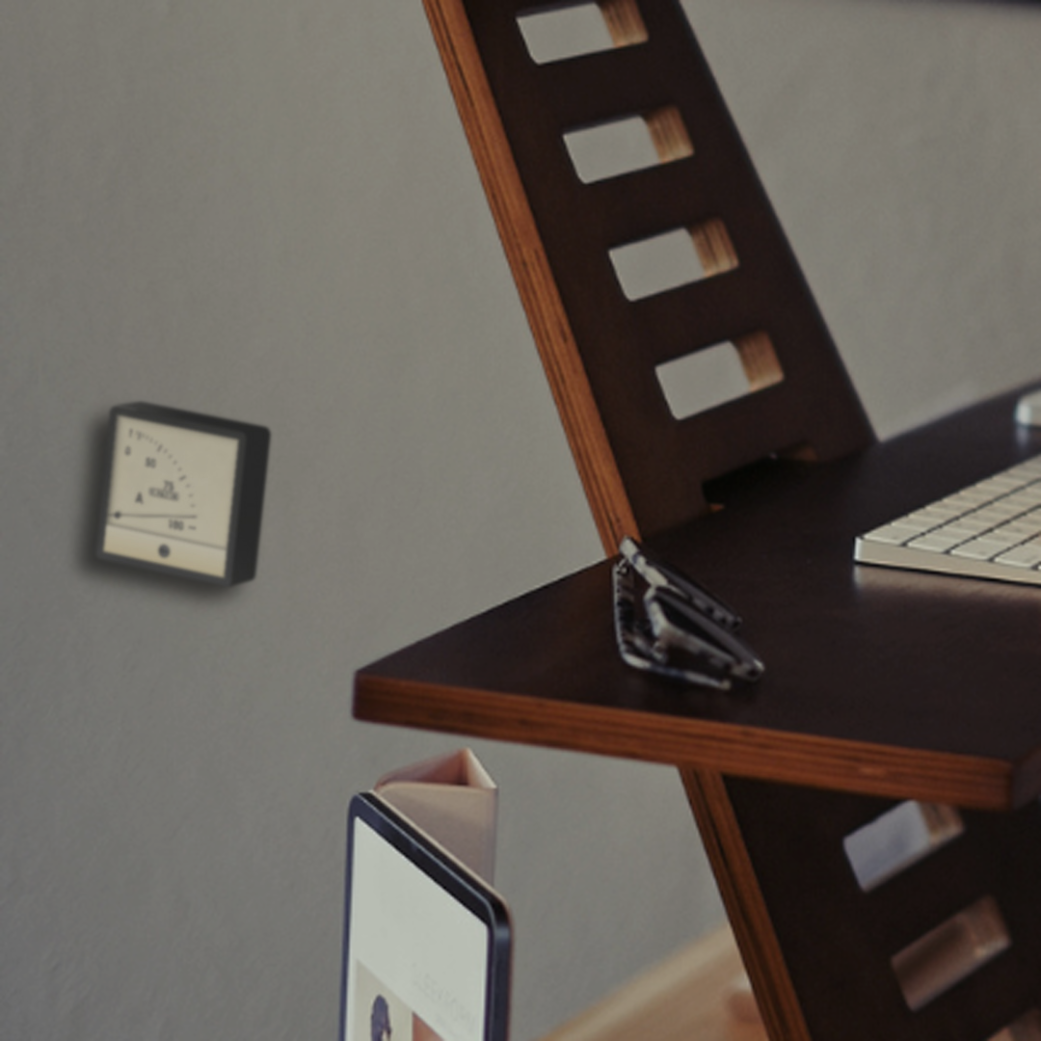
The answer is 95 A
